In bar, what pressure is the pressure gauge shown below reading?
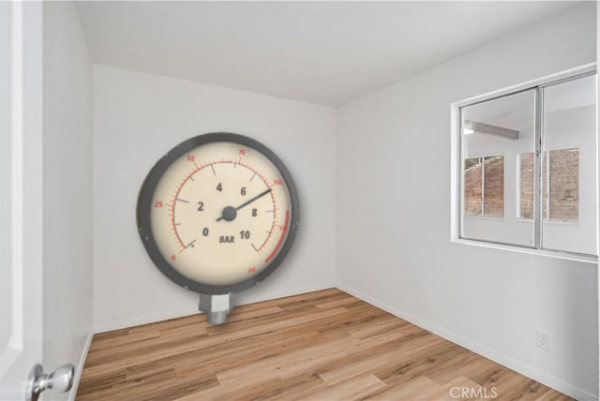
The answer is 7 bar
